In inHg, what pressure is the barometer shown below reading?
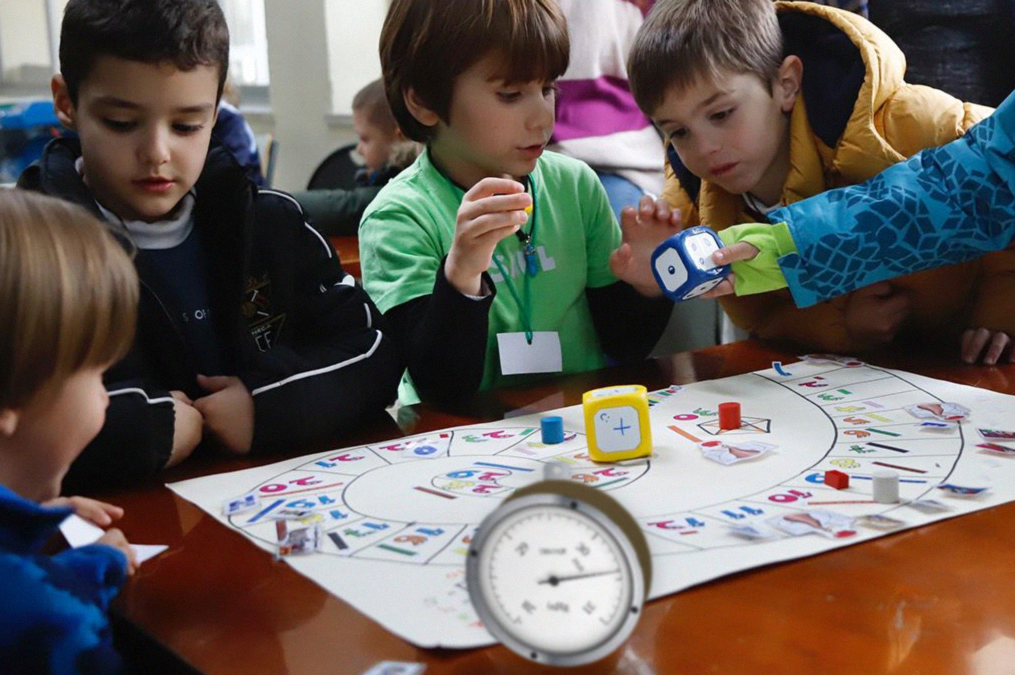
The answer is 30.4 inHg
